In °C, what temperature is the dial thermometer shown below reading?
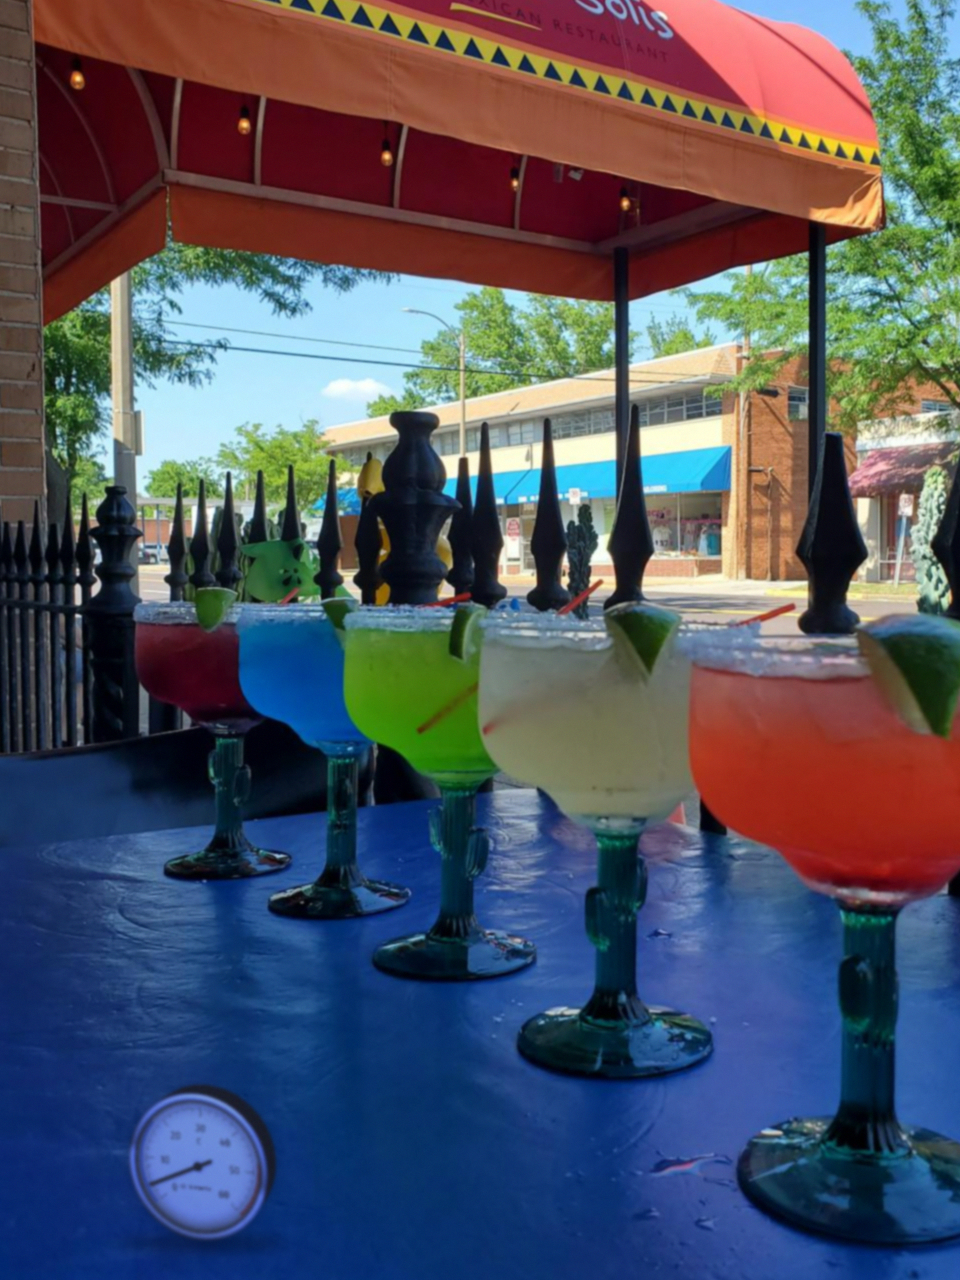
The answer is 4 °C
